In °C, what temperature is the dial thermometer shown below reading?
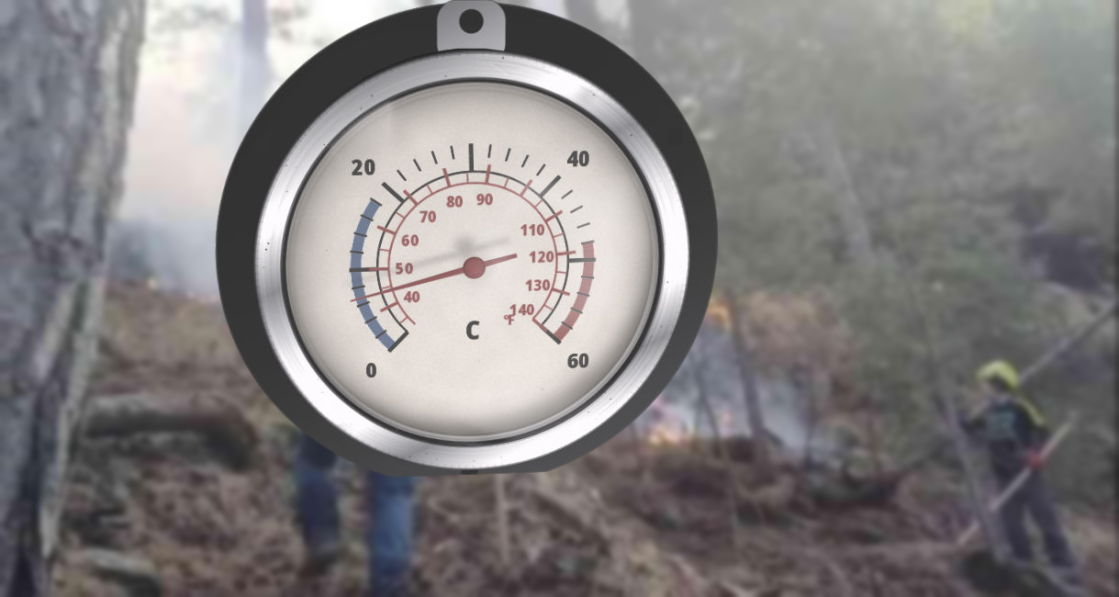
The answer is 7 °C
